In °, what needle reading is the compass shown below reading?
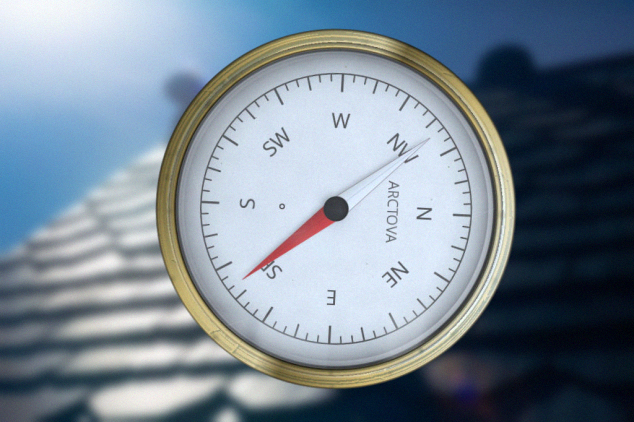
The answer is 140 °
